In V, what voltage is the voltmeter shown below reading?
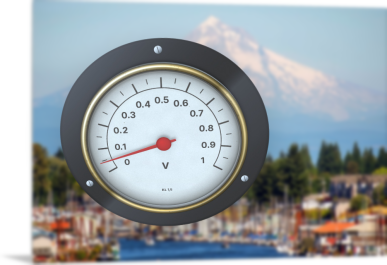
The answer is 0.05 V
